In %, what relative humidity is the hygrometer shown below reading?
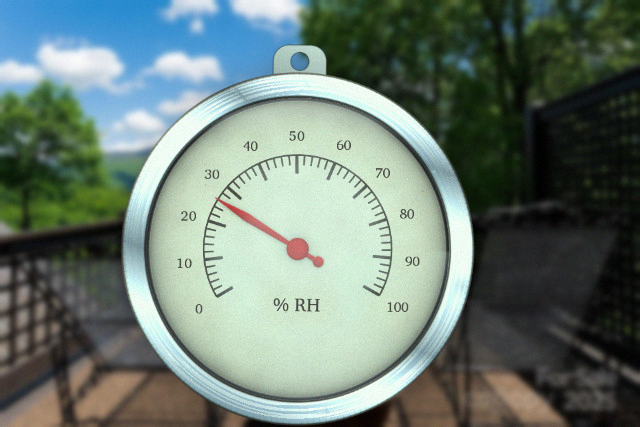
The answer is 26 %
